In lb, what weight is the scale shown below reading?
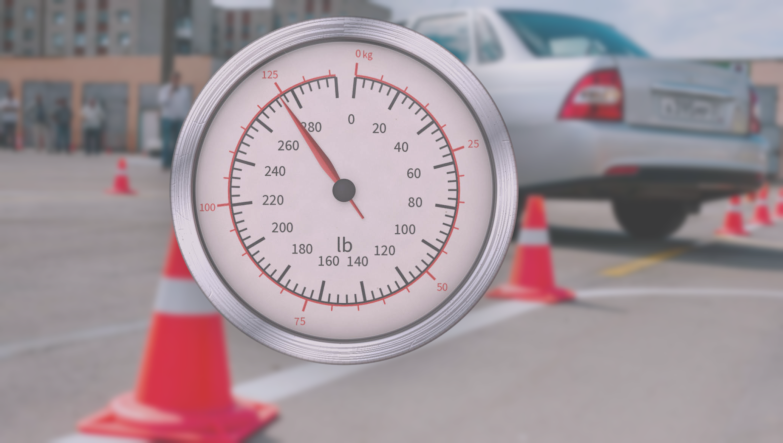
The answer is 274 lb
